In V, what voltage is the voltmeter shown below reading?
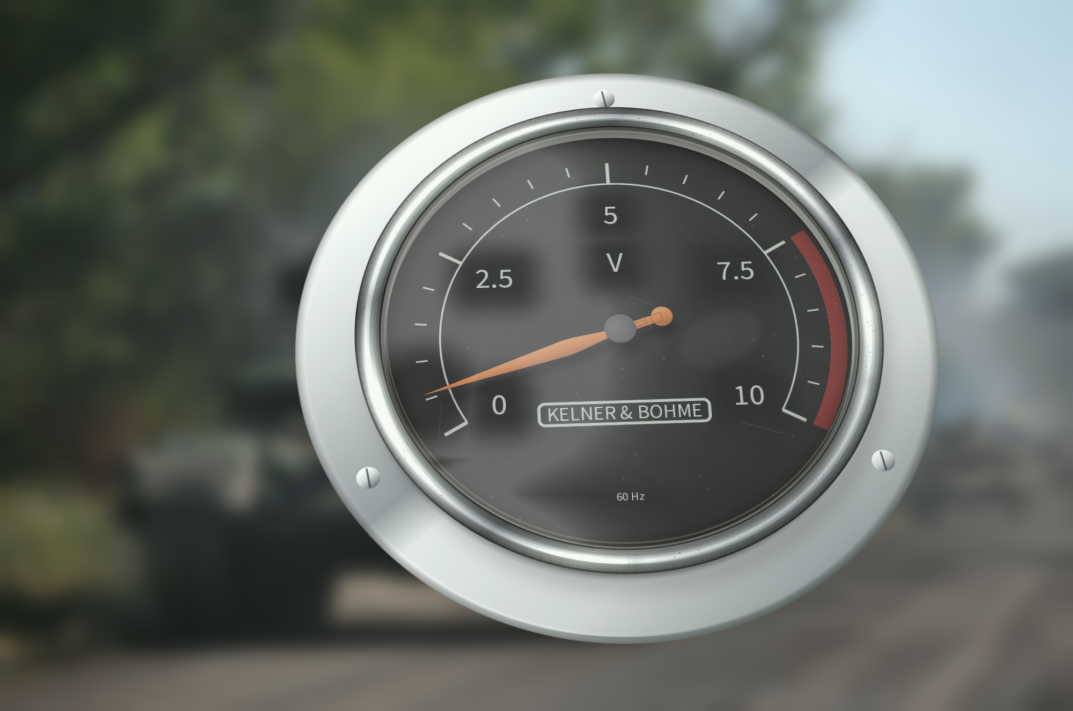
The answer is 0.5 V
